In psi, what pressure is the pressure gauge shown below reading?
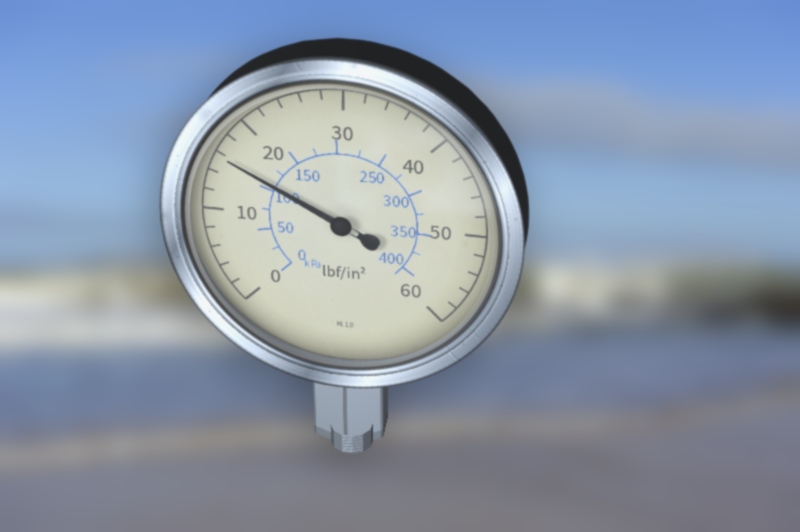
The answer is 16 psi
